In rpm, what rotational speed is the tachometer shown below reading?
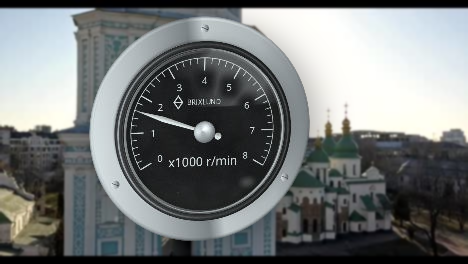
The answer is 1600 rpm
